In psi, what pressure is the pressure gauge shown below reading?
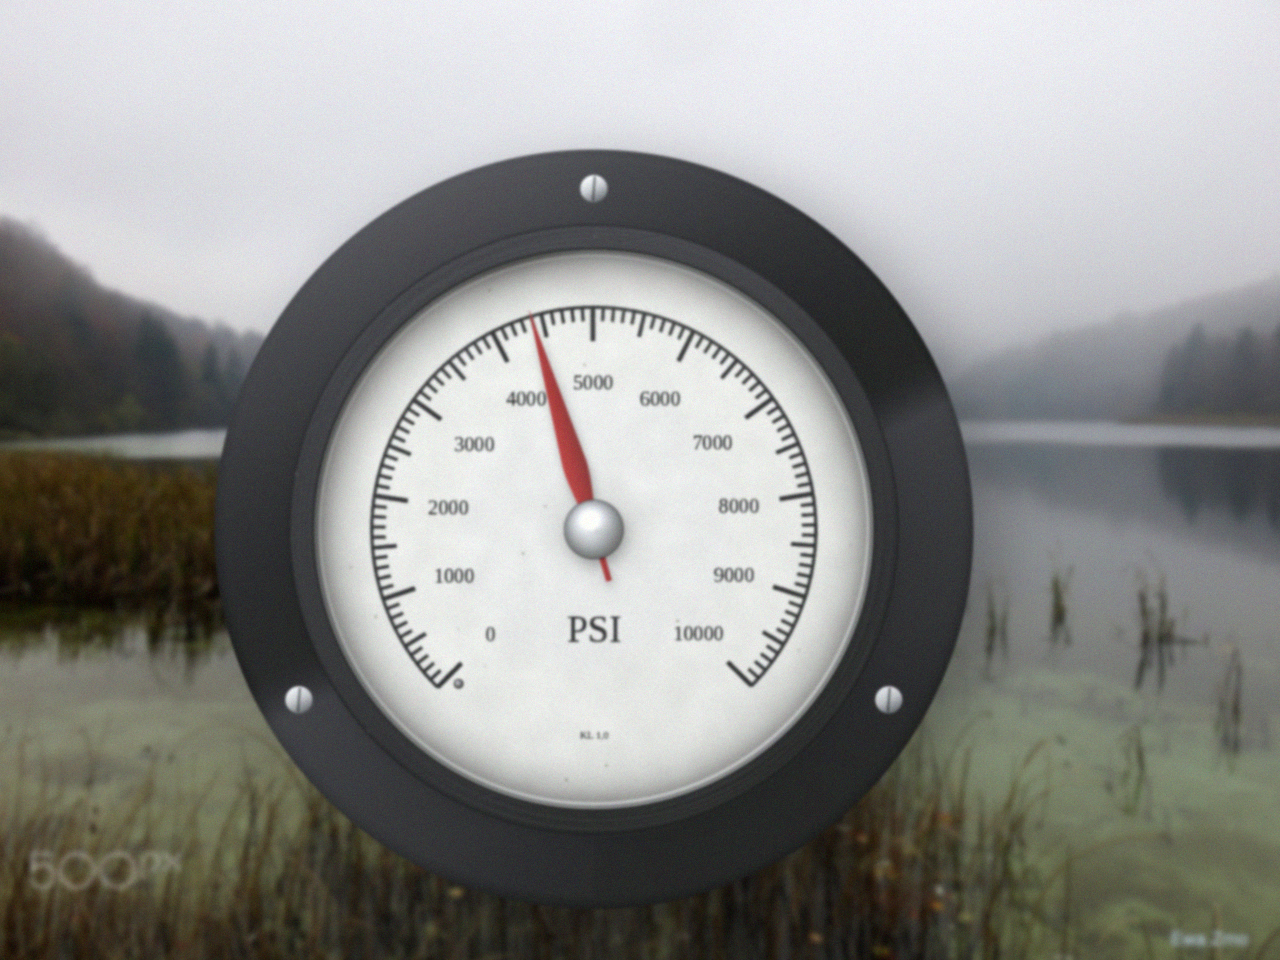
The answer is 4400 psi
